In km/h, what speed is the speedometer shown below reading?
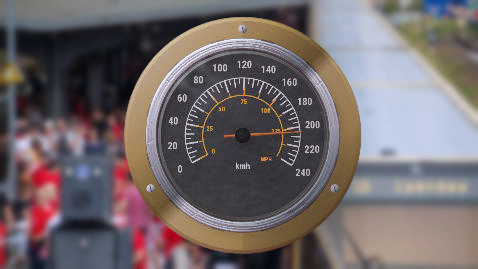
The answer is 205 km/h
